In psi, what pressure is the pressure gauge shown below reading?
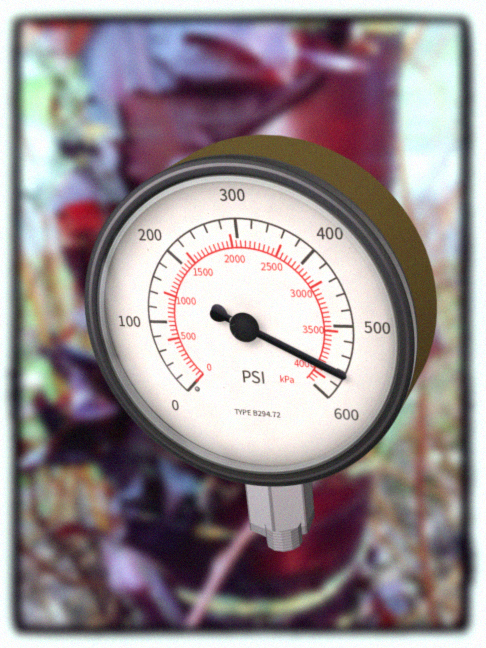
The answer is 560 psi
